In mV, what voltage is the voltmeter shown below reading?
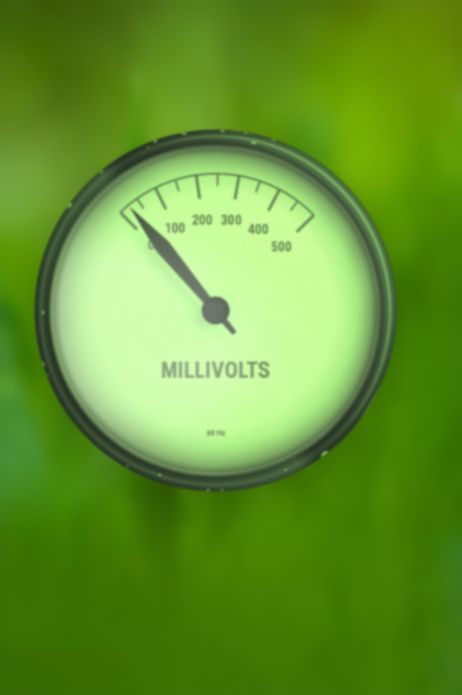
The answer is 25 mV
